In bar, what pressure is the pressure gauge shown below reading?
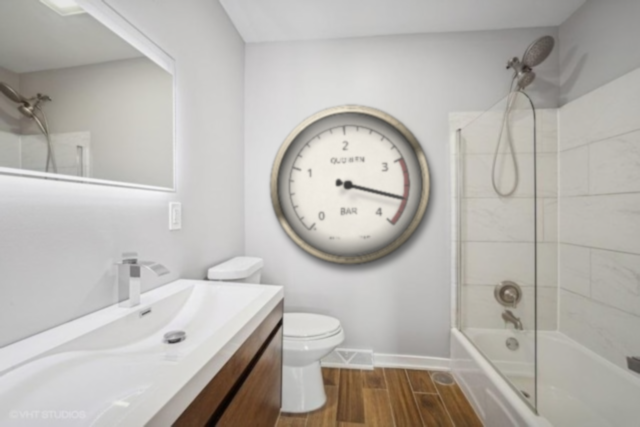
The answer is 3.6 bar
